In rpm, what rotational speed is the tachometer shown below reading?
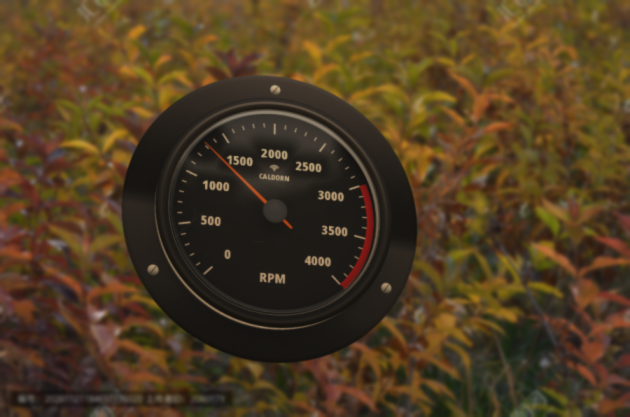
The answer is 1300 rpm
